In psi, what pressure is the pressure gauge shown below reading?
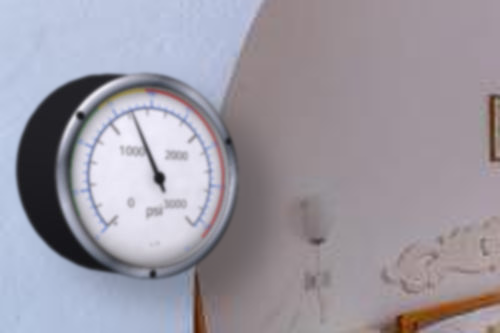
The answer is 1200 psi
